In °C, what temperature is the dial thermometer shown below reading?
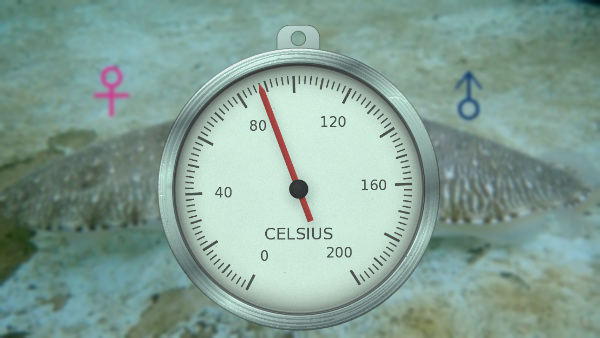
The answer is 88 °C
